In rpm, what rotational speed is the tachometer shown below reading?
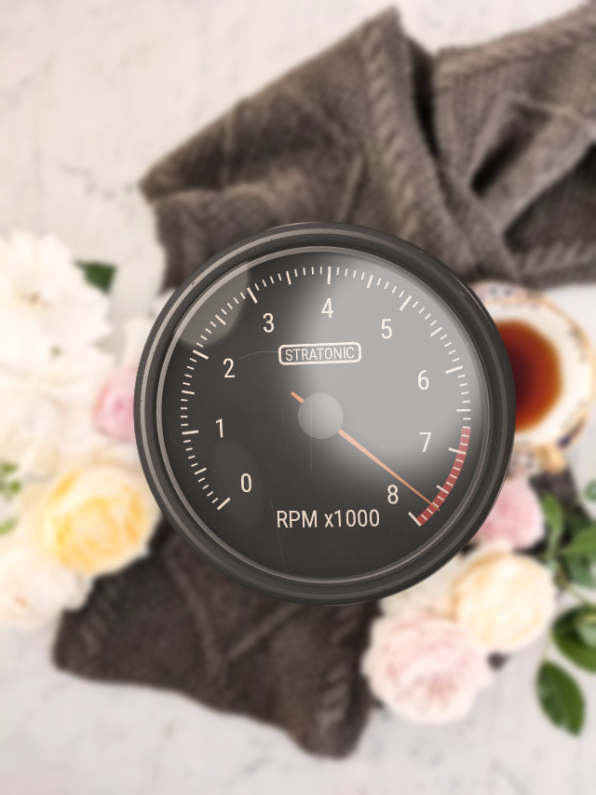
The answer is 7700 rpm
